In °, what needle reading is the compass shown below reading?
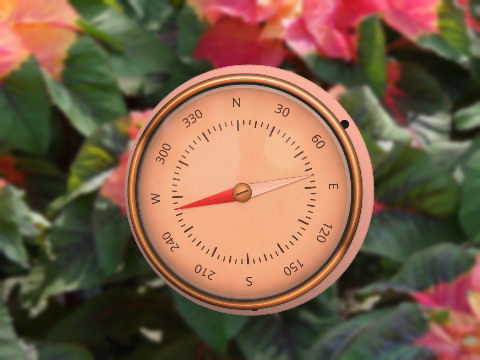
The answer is 260 °
